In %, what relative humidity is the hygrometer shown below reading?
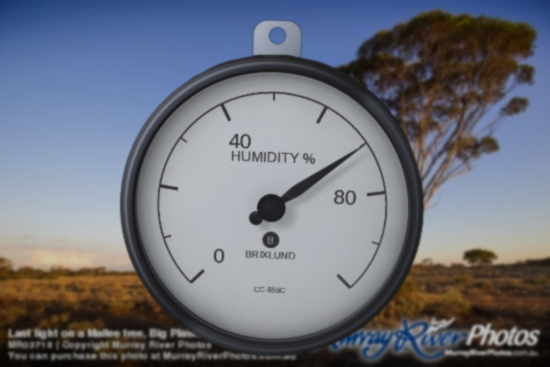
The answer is 70 %
